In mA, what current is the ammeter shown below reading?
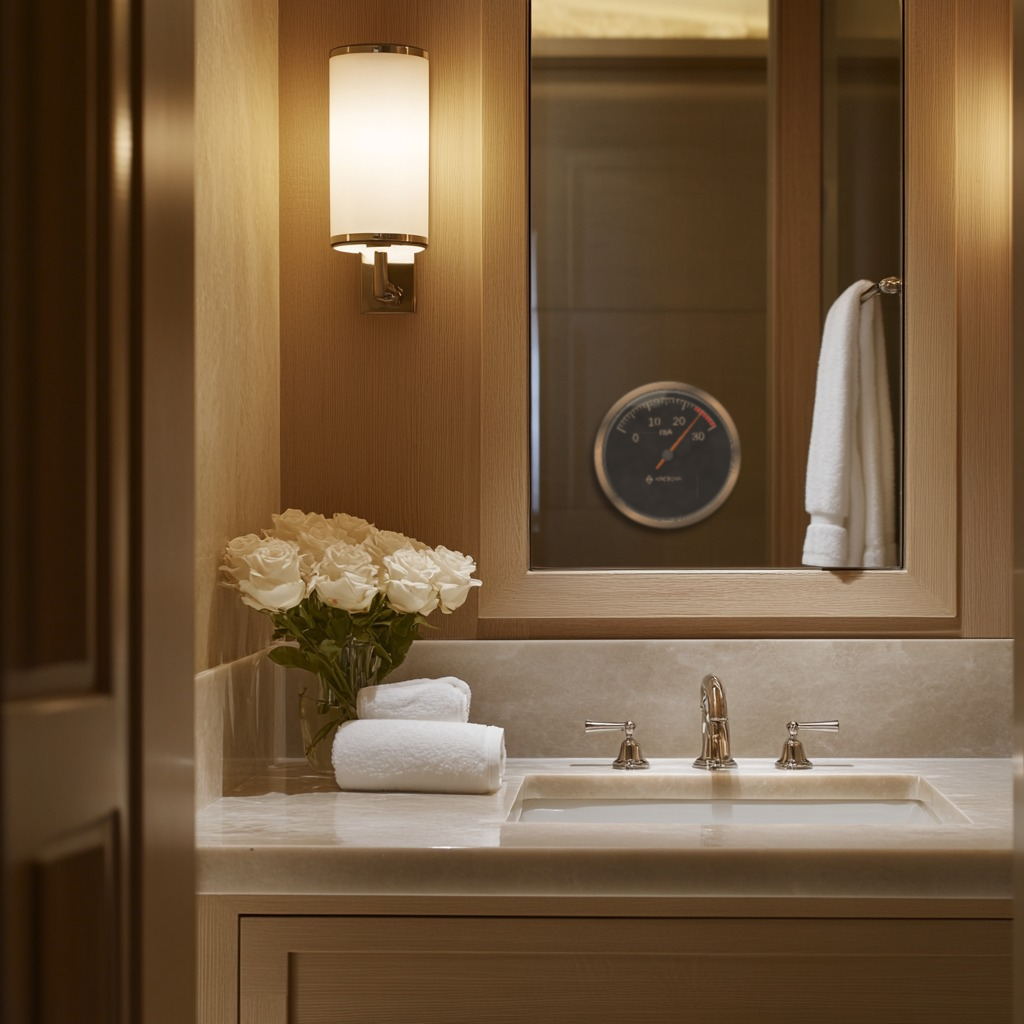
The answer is 25 mA
